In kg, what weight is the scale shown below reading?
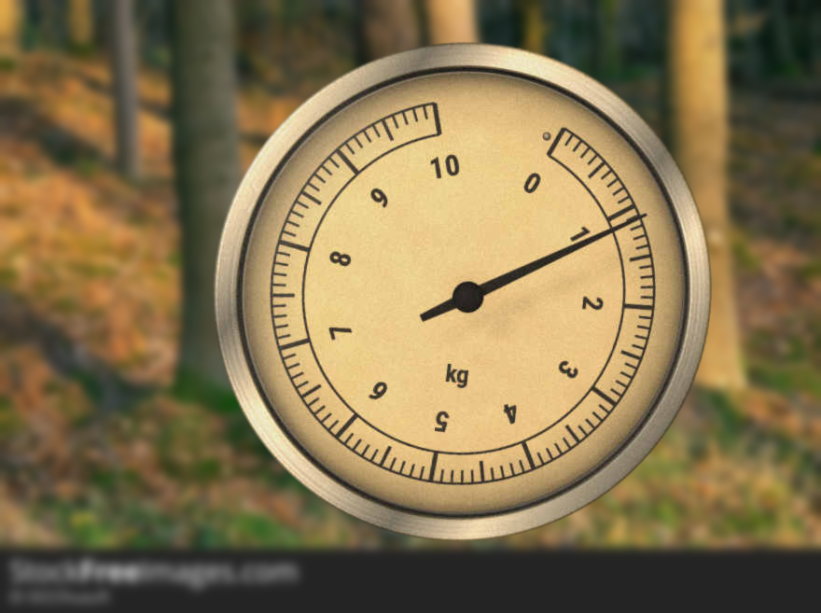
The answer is 1.1 kg
